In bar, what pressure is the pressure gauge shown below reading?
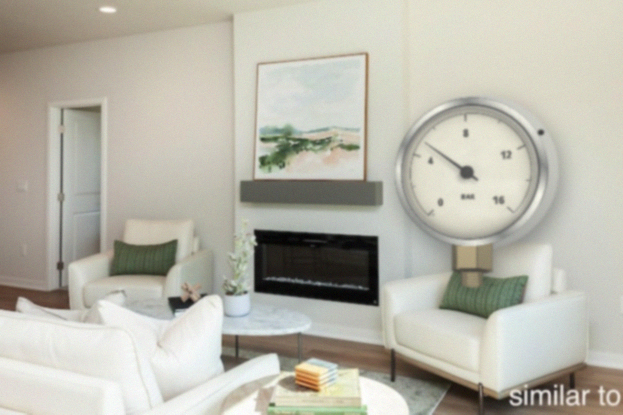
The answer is 5 bar
